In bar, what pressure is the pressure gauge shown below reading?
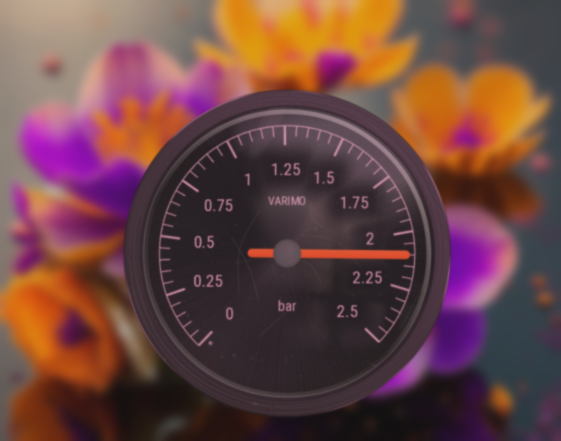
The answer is 2.1 bar
